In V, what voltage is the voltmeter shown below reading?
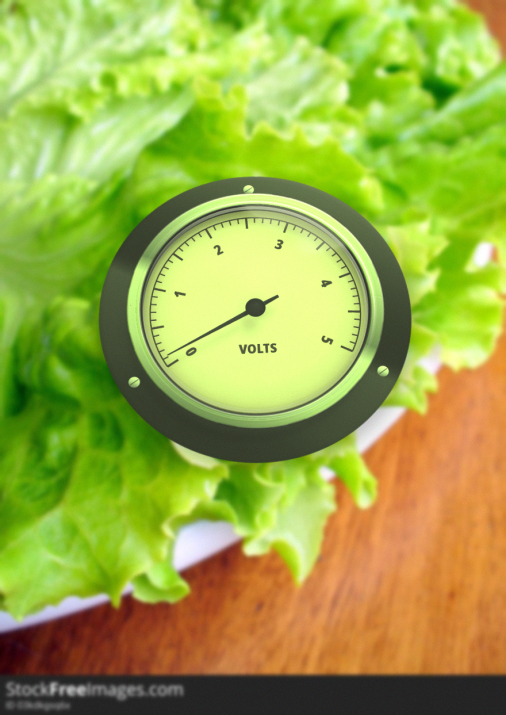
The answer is 0.1 V
